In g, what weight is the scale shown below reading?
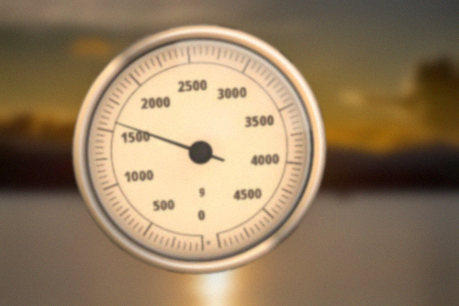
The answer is 1600 g
